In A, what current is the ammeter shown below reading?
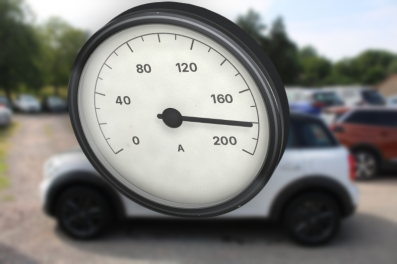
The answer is 180 A
